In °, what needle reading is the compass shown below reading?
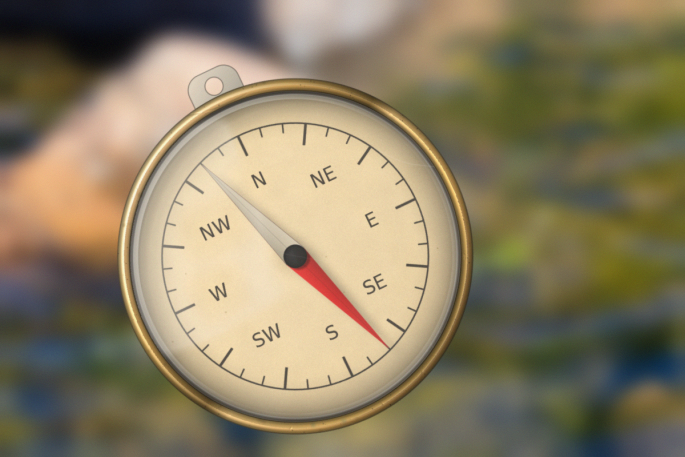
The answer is 160 °
